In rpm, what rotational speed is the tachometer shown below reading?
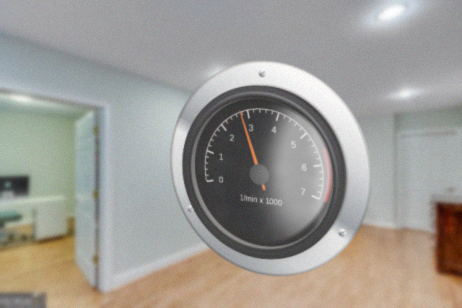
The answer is 2800 rpm
